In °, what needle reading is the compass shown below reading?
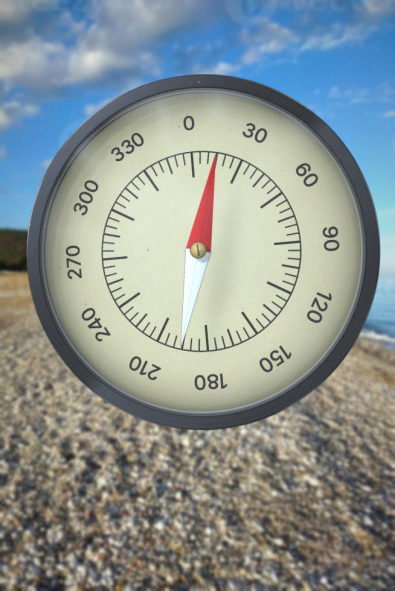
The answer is 15 °
